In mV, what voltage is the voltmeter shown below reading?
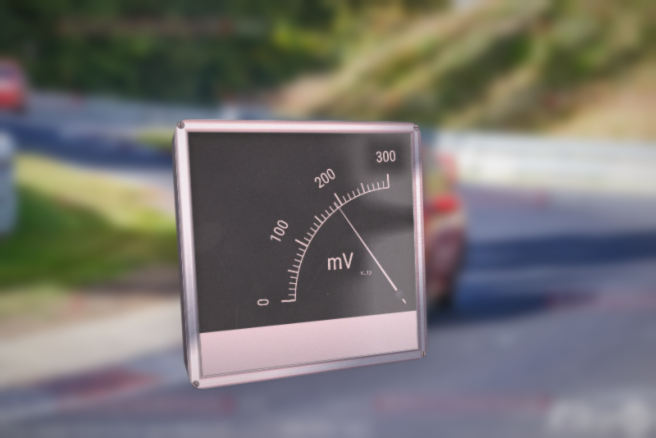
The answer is 190 mV
